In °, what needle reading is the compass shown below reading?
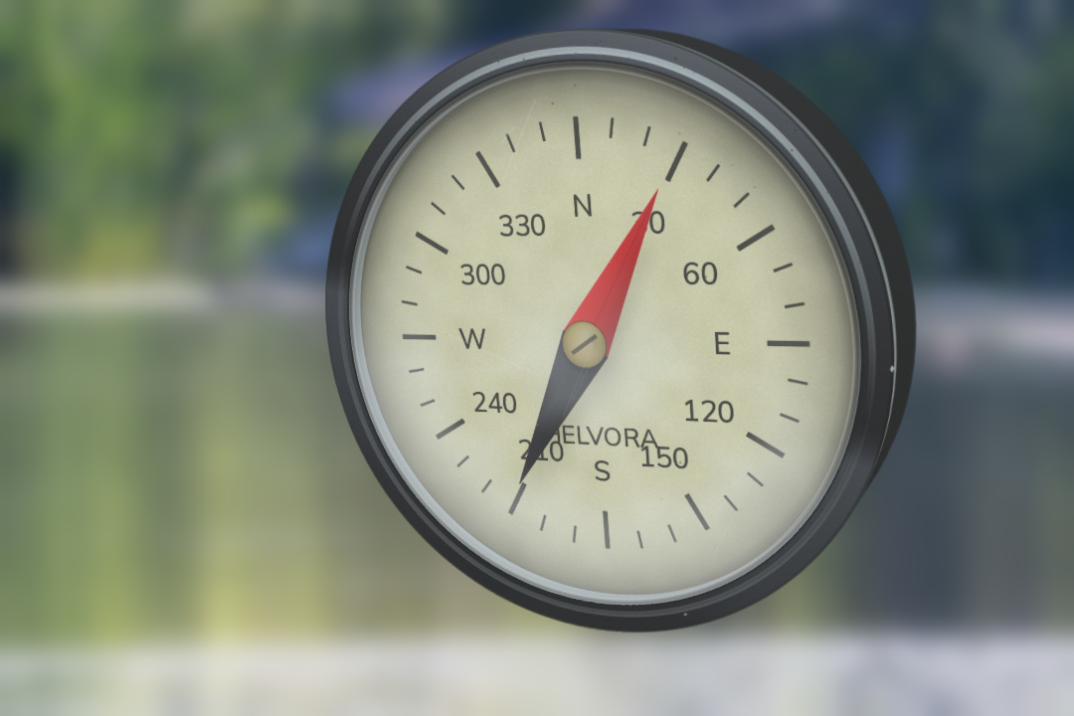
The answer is 30 °
